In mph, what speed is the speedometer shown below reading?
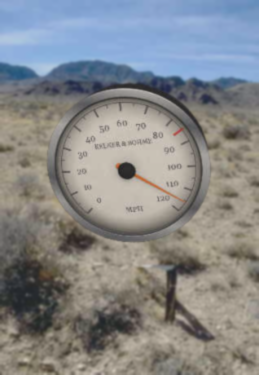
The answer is 115 mph
